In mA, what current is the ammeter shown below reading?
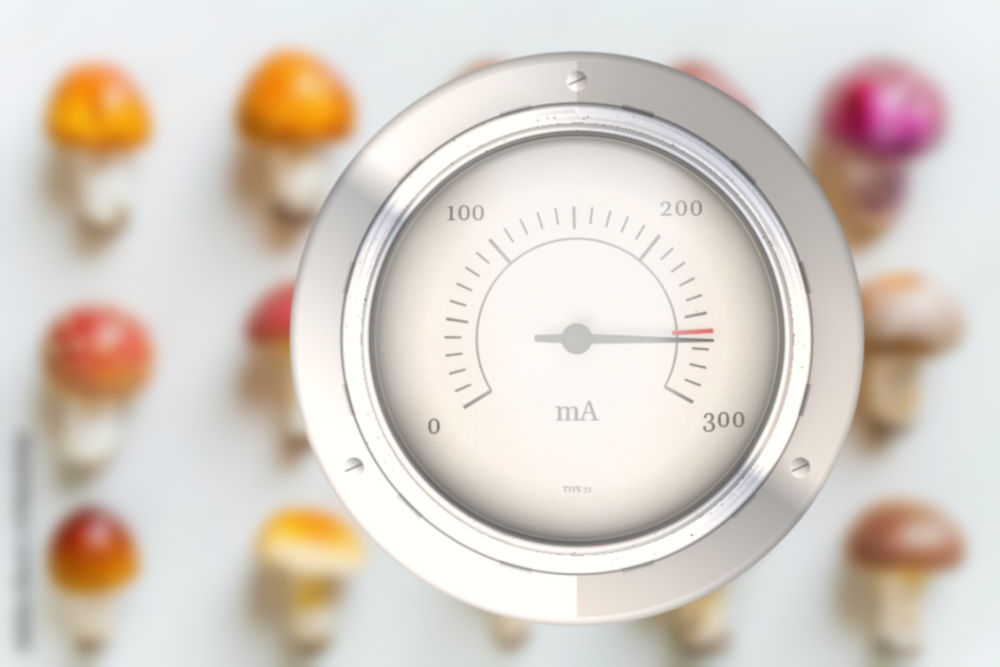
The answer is 265 mA
